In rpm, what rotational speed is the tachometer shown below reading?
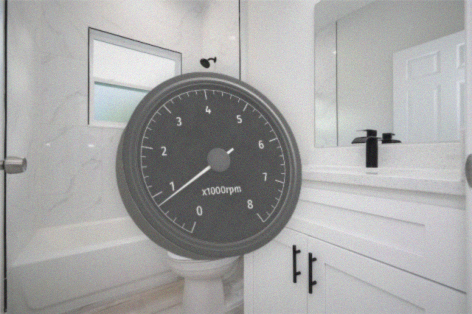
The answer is 800 rpm
